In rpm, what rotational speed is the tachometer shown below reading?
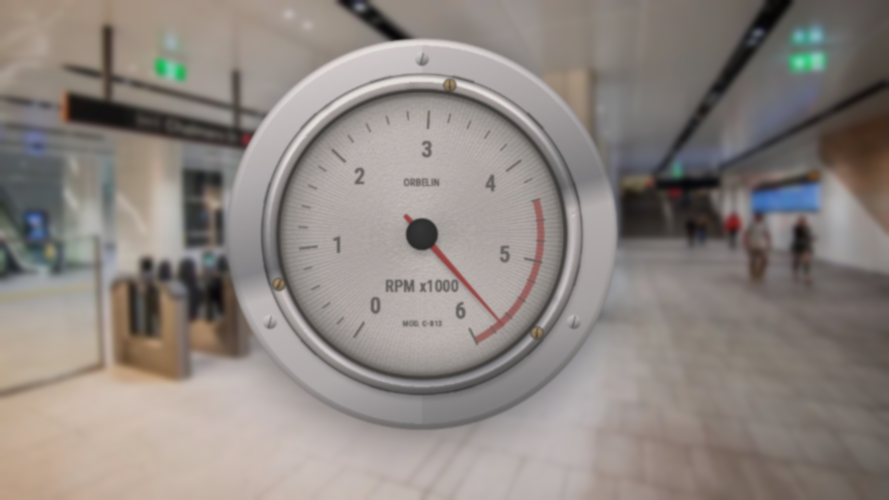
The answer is 5700 rpm
